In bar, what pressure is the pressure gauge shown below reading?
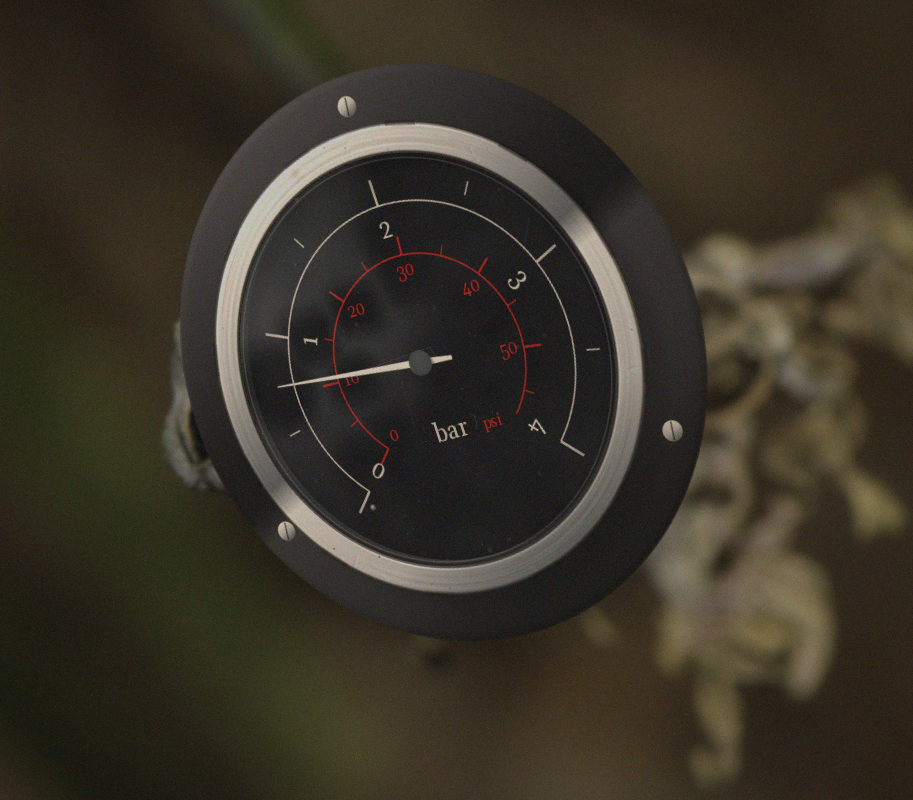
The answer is 0.75 bar
